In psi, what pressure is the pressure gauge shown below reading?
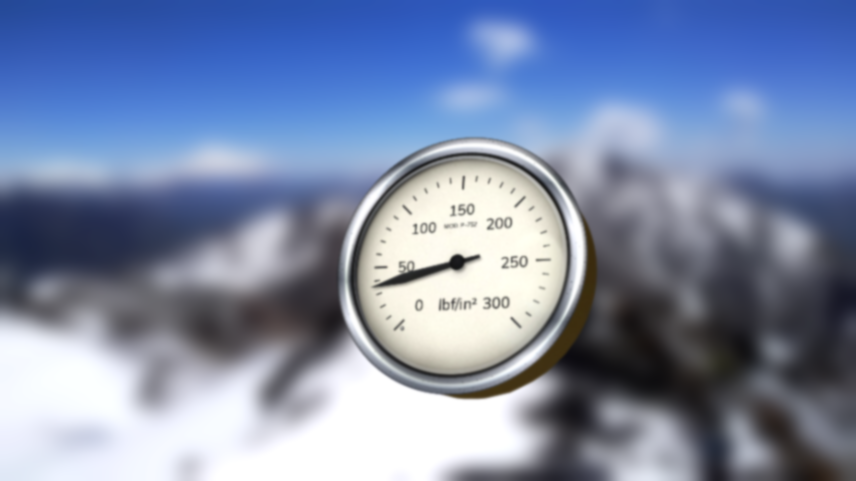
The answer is 35 psi
